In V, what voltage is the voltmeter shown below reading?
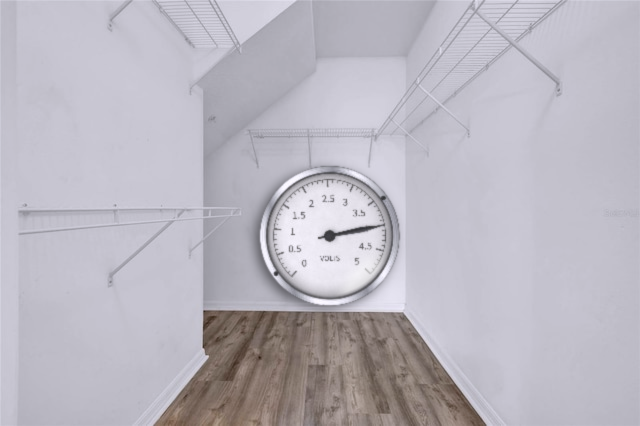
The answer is 4 V
